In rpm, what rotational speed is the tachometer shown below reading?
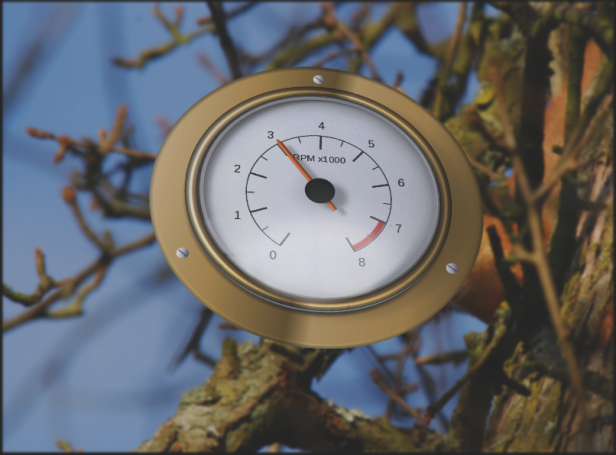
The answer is 3000 rpm
